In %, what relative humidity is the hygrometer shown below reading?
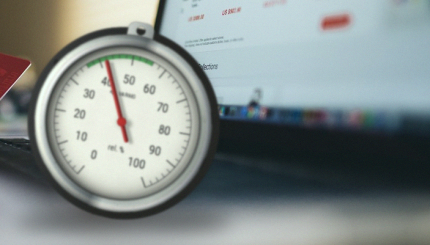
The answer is 42 %
